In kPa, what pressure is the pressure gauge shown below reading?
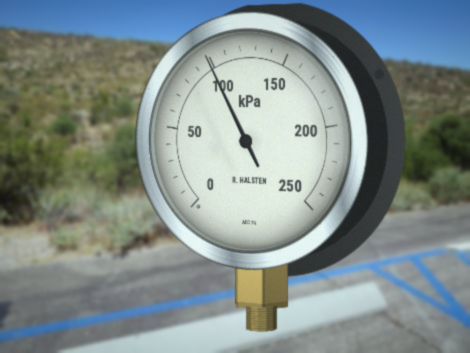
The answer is 100 kPa
